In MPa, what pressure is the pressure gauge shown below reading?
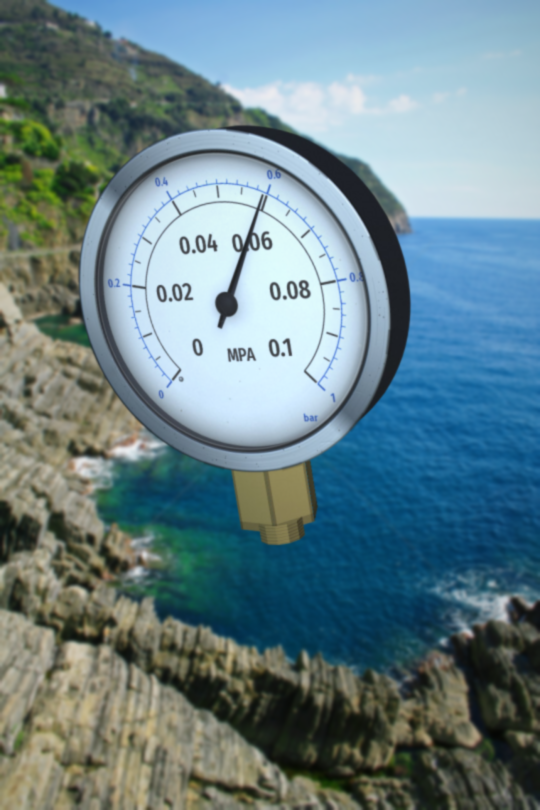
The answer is 0.06 MPa
